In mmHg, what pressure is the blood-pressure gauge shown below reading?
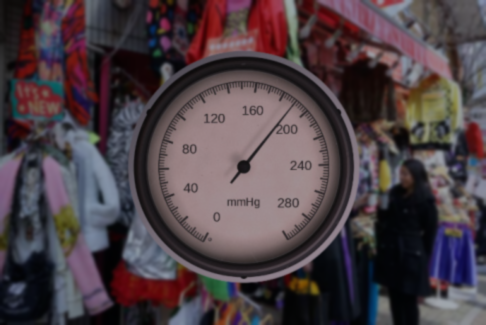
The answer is 190 mmHg
